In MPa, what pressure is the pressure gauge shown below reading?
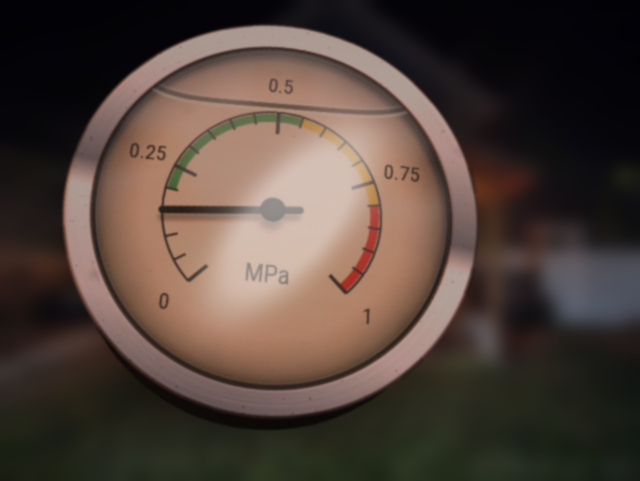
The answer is 0.15 MPa
